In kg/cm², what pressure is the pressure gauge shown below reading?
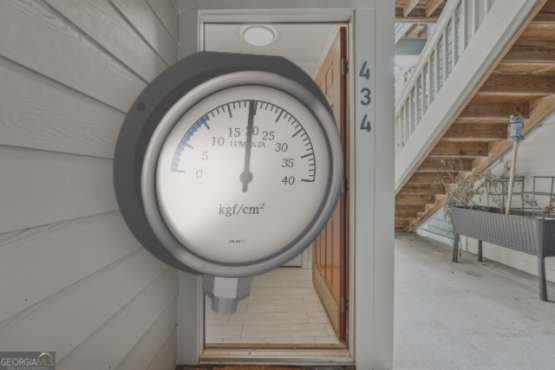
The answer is 19 kg/cm²
